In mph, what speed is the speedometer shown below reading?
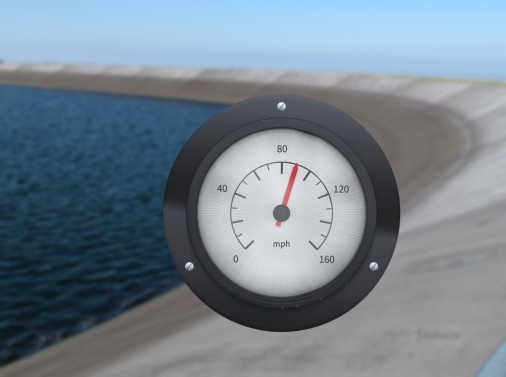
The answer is 90 mph
